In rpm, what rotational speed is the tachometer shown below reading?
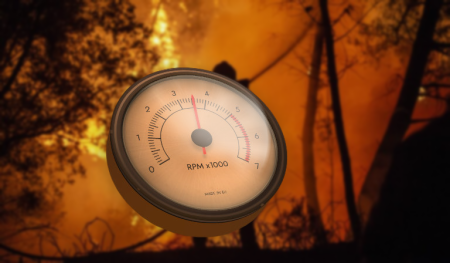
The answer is 3500 rpm
